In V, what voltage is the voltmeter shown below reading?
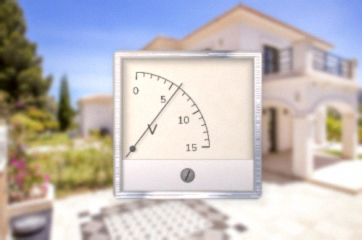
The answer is 6 V
